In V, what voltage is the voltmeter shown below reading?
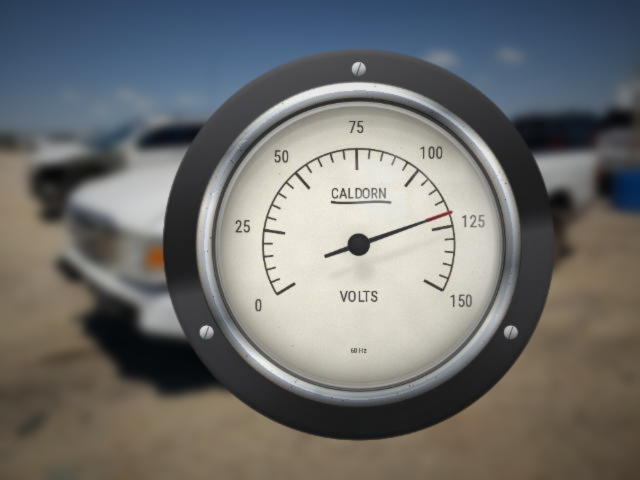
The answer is 120 V
